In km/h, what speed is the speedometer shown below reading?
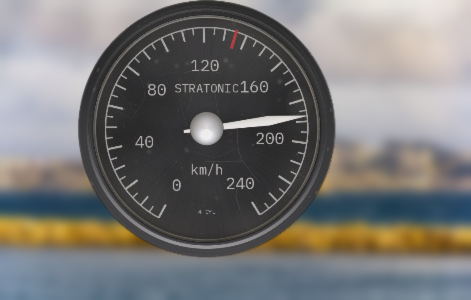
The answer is 187.5 km/h
